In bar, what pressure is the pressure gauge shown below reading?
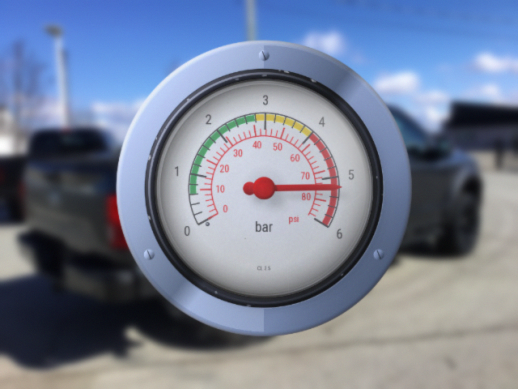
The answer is 5.2 bar
